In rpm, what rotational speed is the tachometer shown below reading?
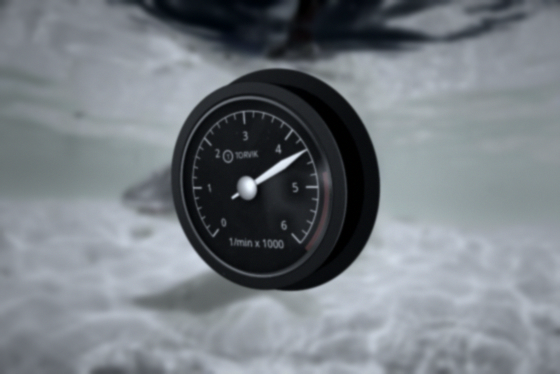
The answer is 4400 rpm
